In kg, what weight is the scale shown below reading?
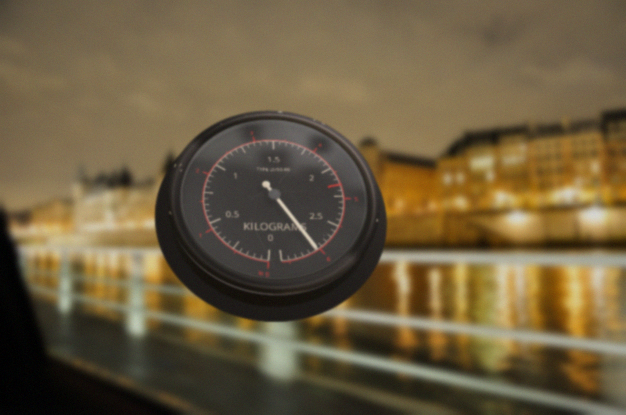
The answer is 2.75 kg
